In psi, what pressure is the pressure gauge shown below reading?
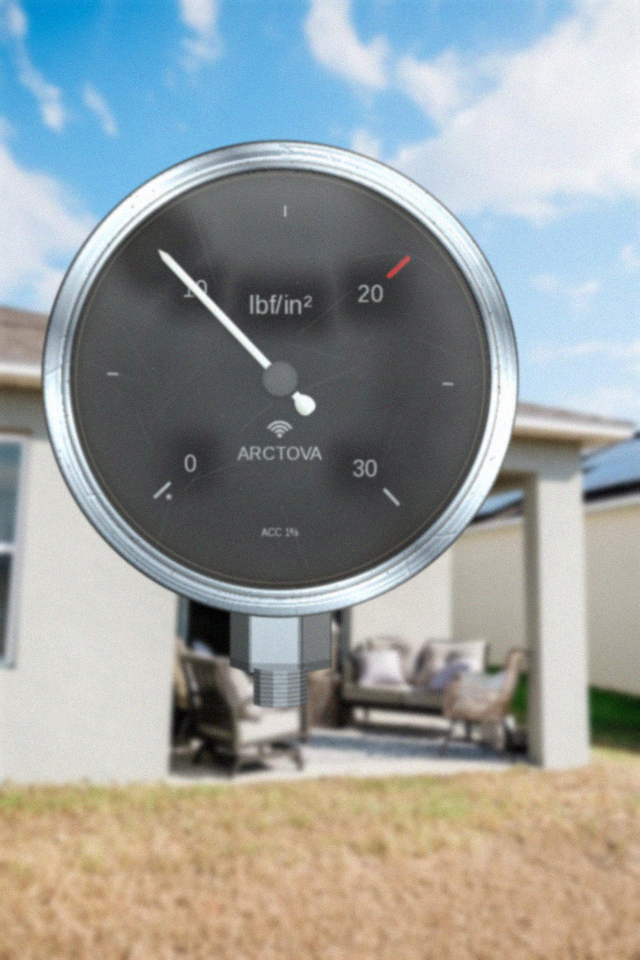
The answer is 10 psi
